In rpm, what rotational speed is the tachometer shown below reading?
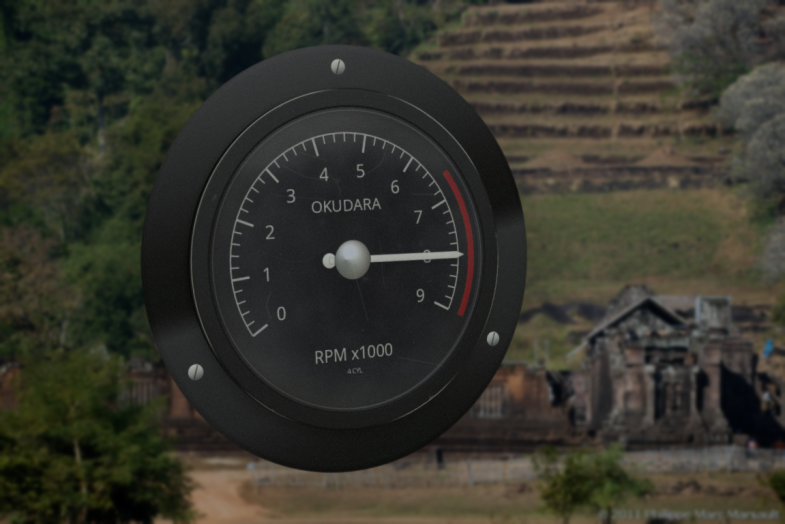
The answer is 8000 rpm
